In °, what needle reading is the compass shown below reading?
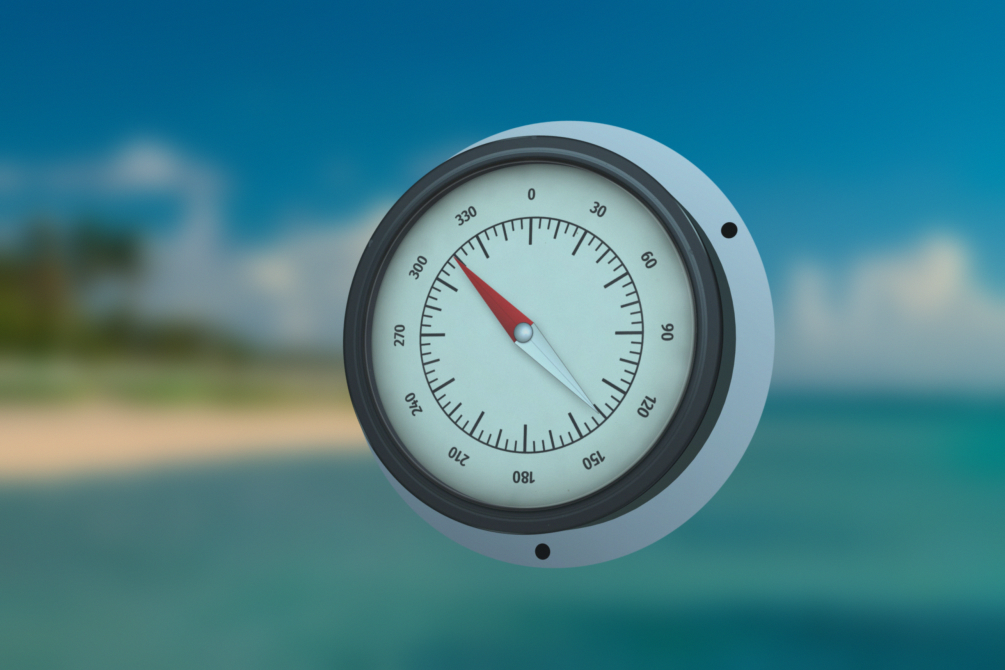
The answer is 315 °
